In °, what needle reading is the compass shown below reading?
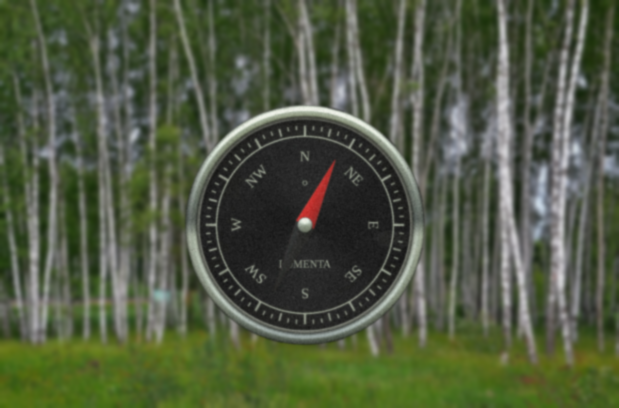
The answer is 25 °
